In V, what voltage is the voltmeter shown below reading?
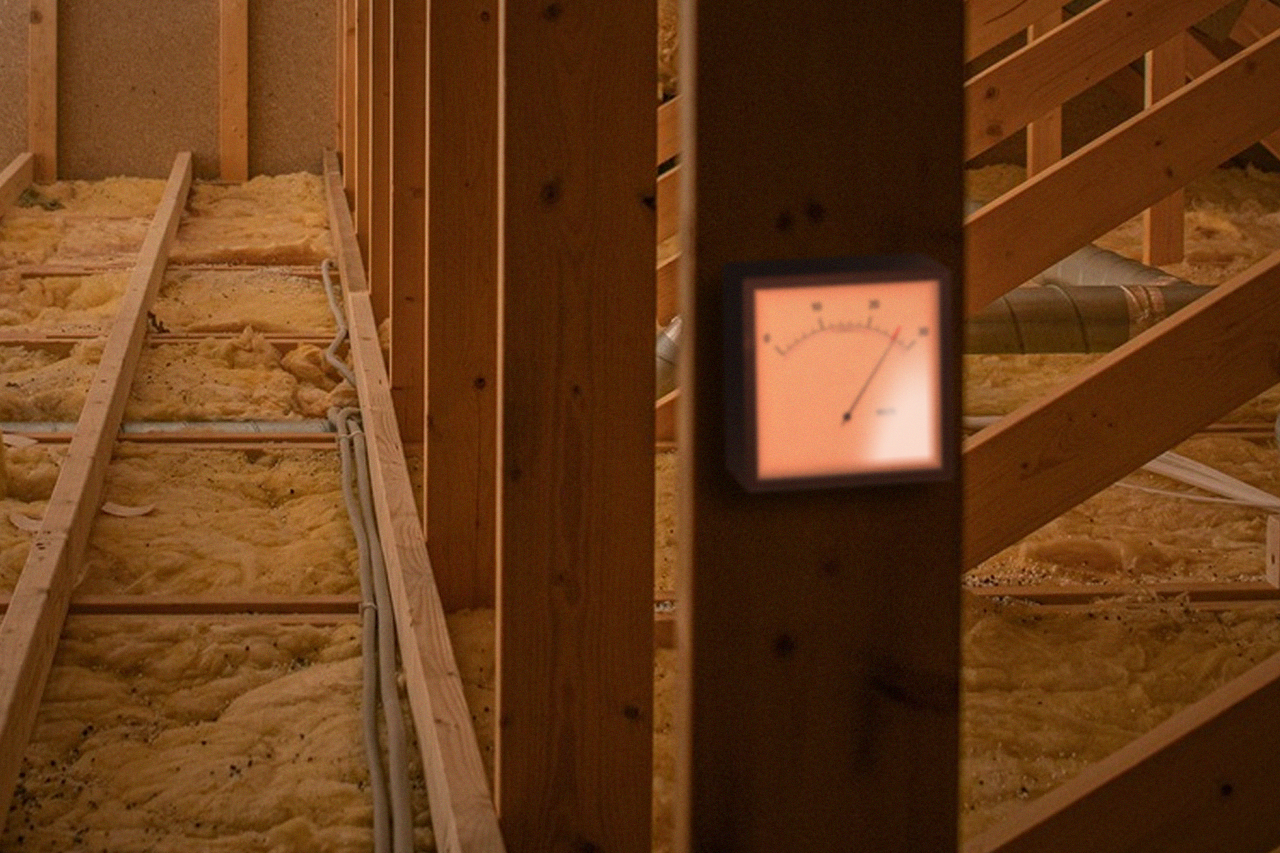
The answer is 26 V
